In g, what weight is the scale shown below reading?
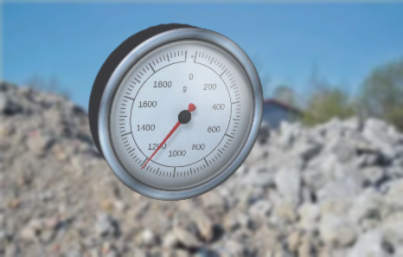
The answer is 1200 g
